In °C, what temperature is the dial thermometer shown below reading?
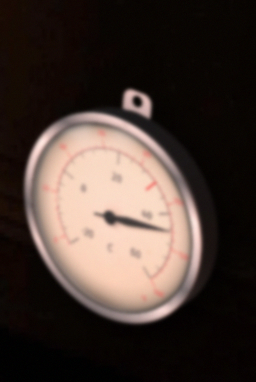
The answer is 44 °C
